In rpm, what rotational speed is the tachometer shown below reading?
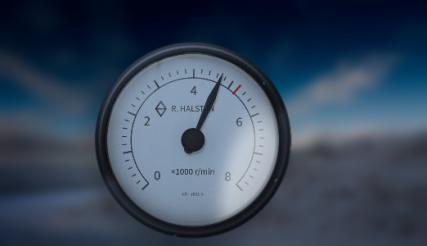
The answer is 4700 rpm
